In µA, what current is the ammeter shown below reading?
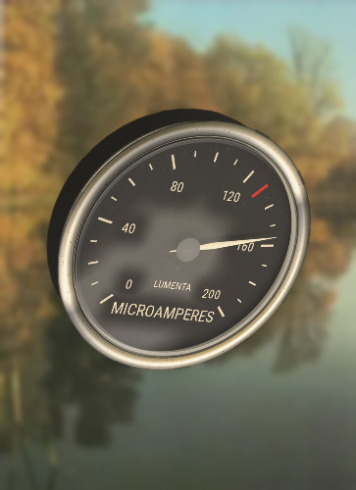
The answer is 155 µA
